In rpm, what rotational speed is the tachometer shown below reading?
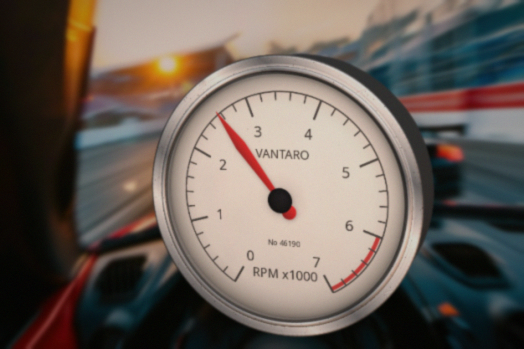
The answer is 2600 rpm
